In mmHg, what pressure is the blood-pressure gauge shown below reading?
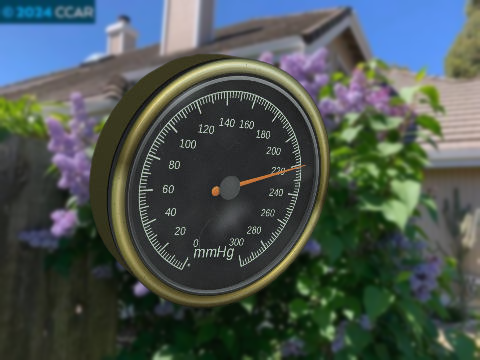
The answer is 220 mmHg
